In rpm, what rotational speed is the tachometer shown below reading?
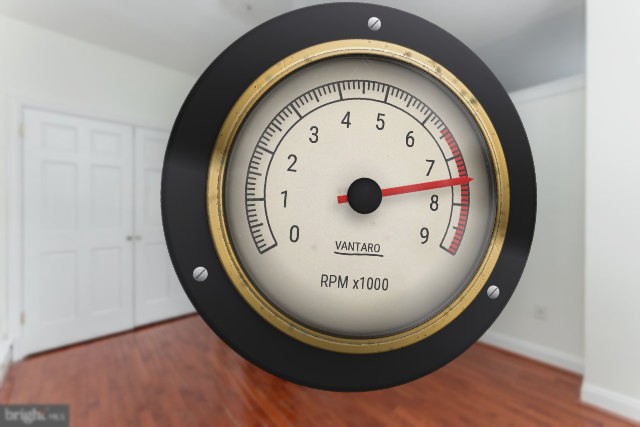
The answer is 7500 rpm
